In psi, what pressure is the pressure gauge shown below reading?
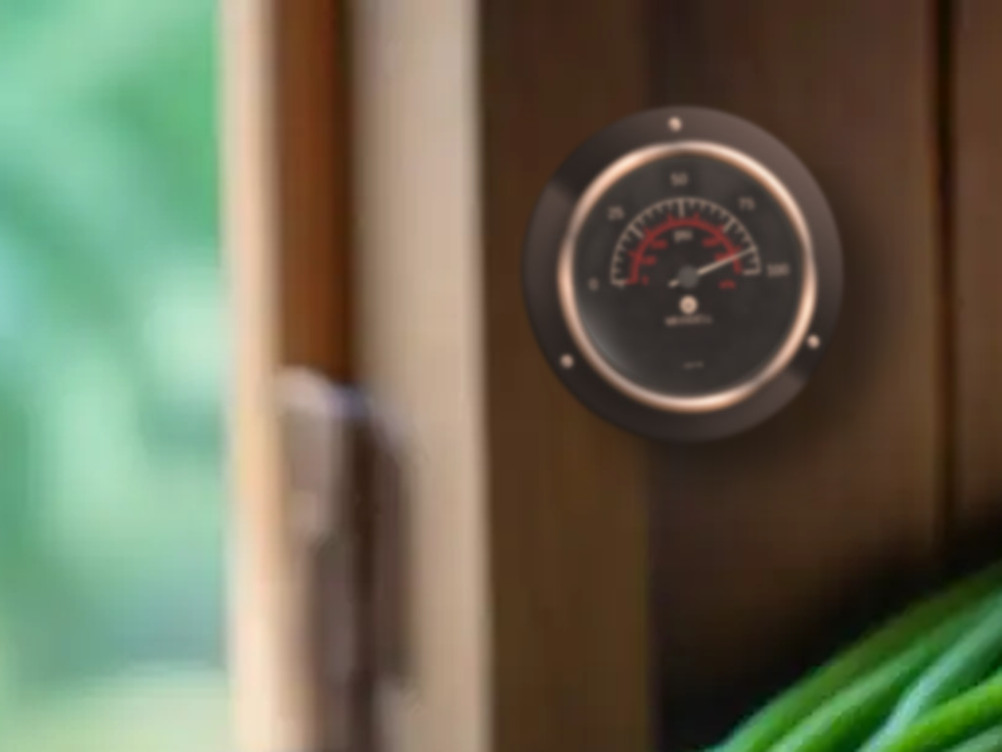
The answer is 90 psi
